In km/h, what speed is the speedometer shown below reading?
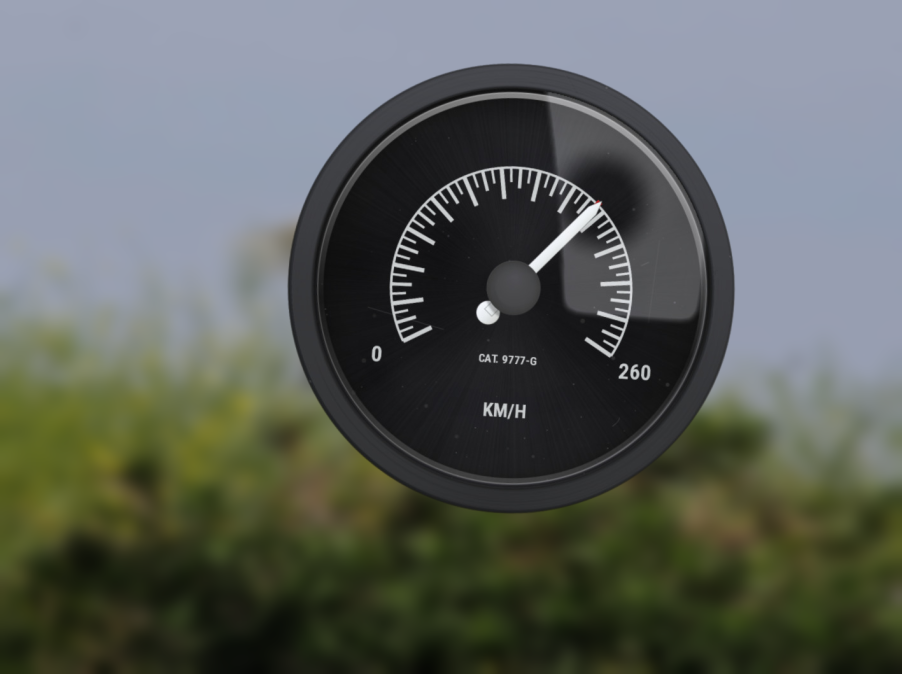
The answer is 175 km/h
